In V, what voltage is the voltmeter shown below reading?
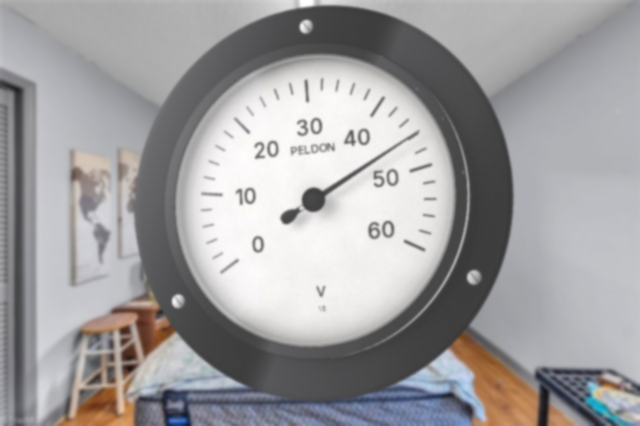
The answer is 46 V
